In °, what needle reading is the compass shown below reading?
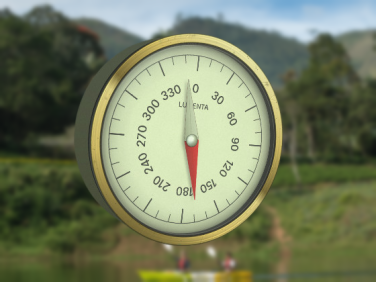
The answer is 170 °
